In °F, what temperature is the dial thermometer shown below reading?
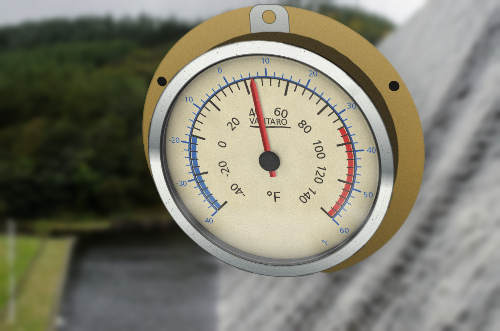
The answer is 44 °F
